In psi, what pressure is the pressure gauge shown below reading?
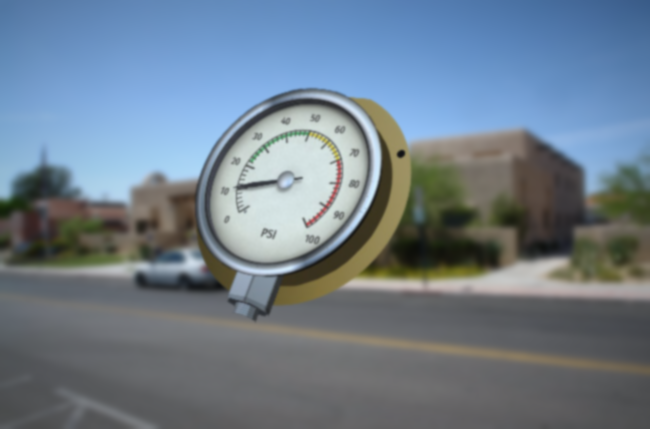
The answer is 10 psi
